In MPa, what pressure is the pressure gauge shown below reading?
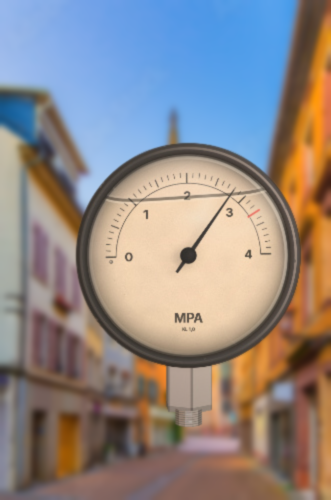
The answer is 2.8 MPa
